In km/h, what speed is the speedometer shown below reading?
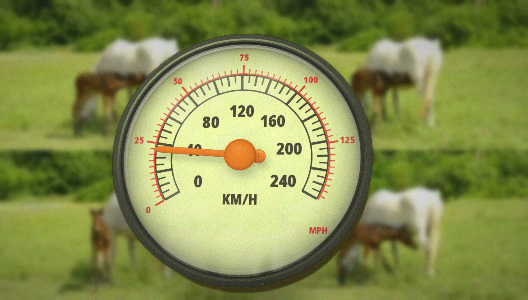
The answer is 35 km/h
